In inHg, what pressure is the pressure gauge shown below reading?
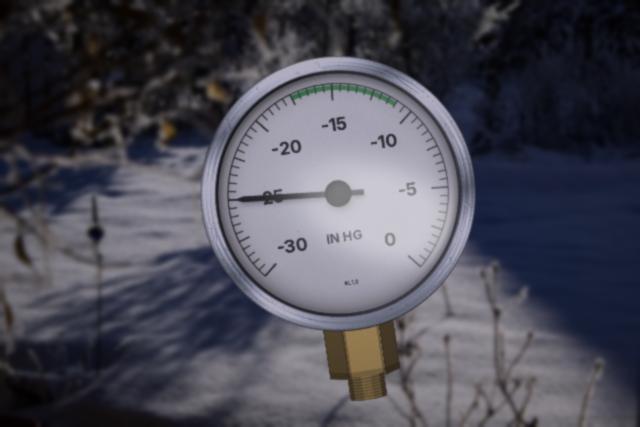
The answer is -25 inHg
